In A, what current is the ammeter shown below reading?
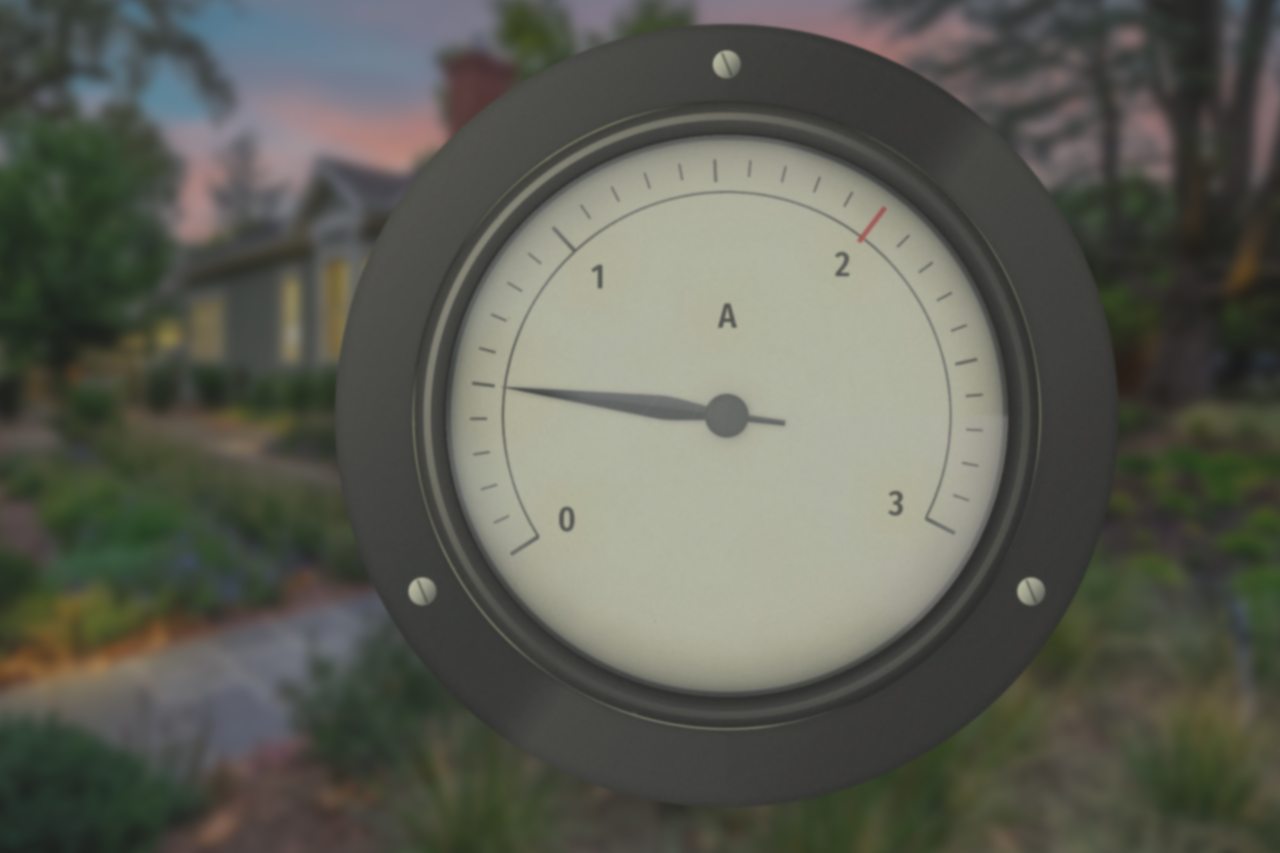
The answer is 0.5 A
